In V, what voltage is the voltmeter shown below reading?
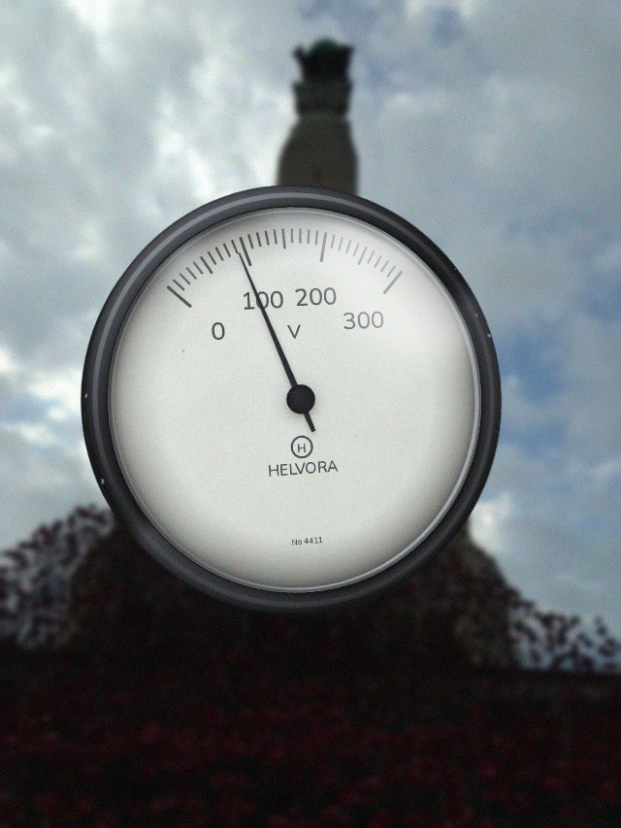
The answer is 90 V
